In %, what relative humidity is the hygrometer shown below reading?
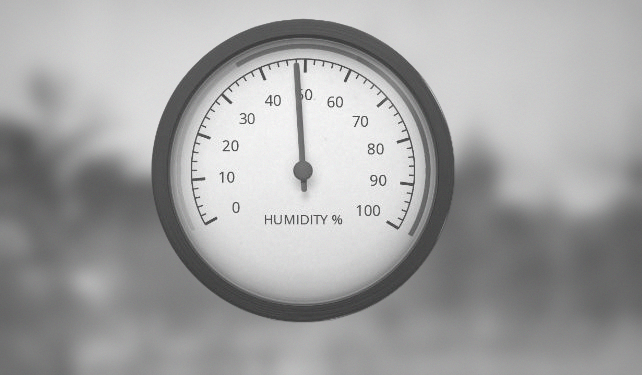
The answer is 48 %
